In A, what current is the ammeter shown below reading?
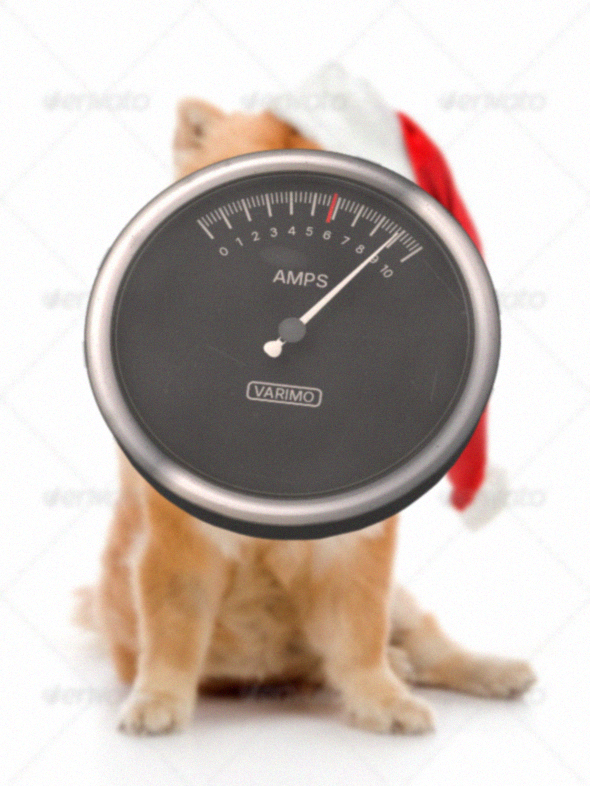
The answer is 9 A
